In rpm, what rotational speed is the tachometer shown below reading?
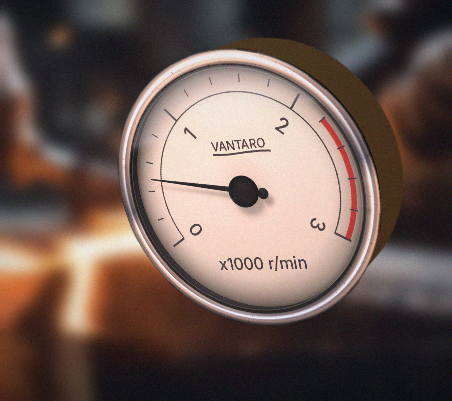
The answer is 500 rpm
